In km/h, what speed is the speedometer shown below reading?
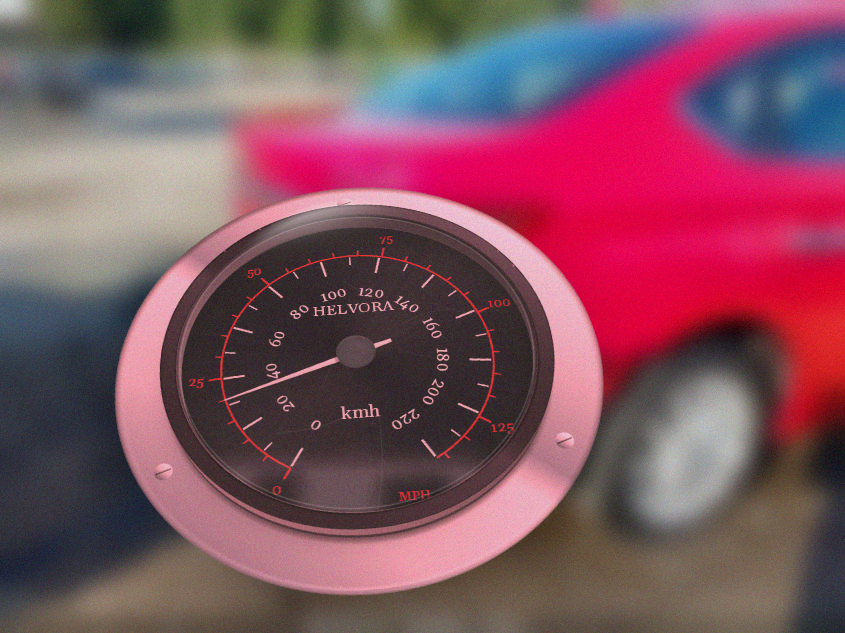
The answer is 30 km/h
